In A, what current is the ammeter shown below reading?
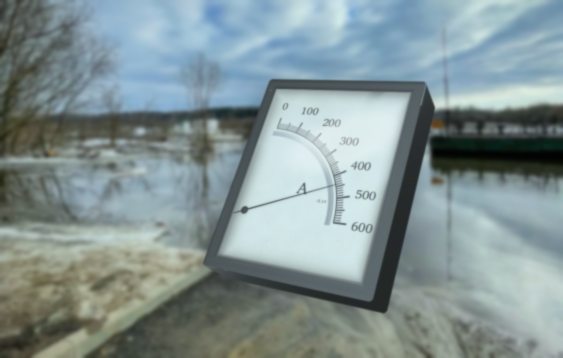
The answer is 450 A
